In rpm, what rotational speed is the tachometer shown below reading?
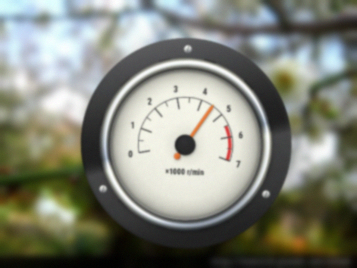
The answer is 4500 rpm
